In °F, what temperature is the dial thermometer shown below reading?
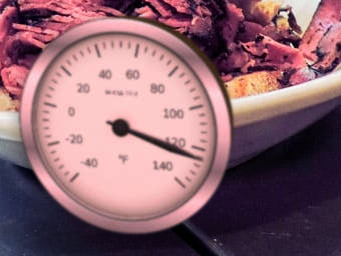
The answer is 124 °F
